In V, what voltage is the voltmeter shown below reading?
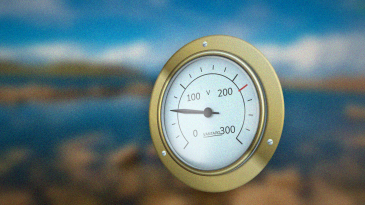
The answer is 60 V
